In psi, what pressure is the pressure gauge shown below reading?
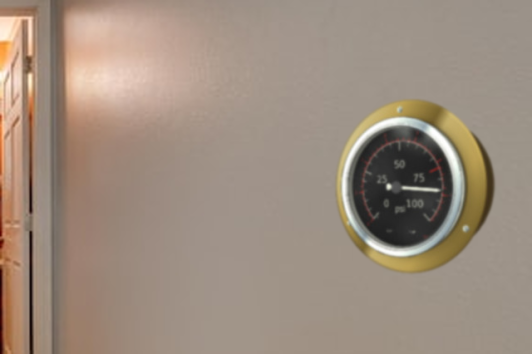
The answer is 85 psi
